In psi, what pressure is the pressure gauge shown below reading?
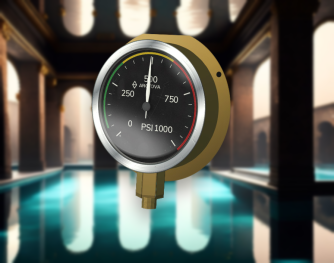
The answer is 500 psi
